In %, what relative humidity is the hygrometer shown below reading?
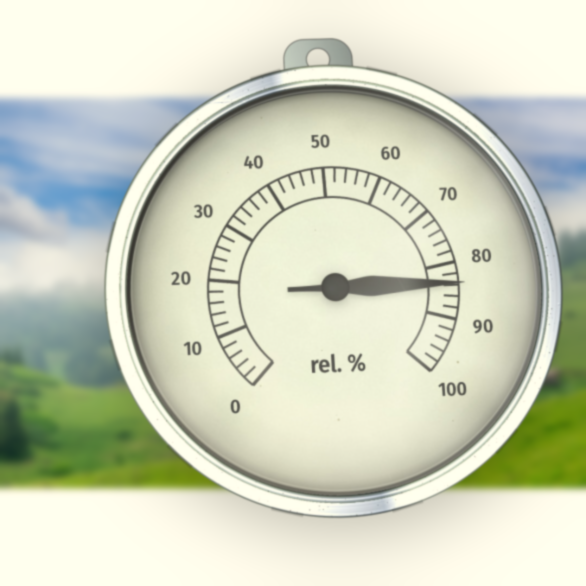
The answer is 84 %
